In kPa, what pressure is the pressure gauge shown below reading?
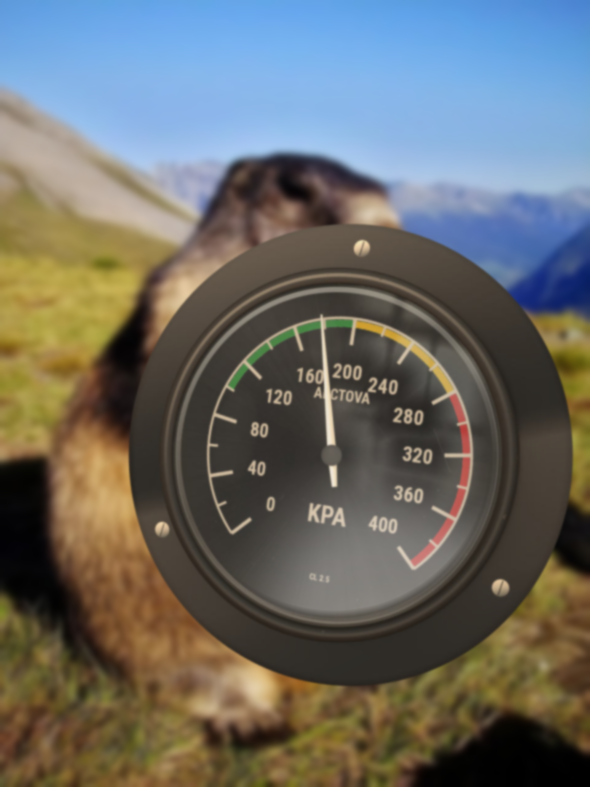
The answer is 180 kPa
